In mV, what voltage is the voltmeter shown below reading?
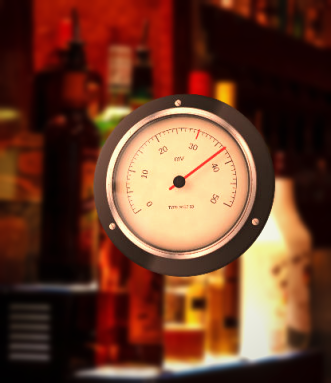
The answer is 37 mV
